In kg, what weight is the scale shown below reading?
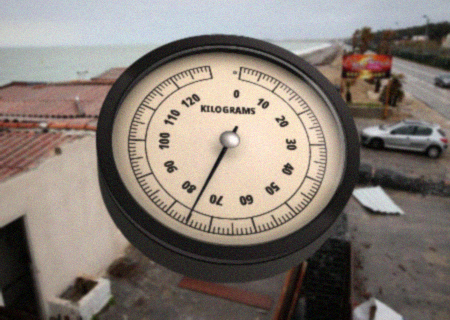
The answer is 75 kg
